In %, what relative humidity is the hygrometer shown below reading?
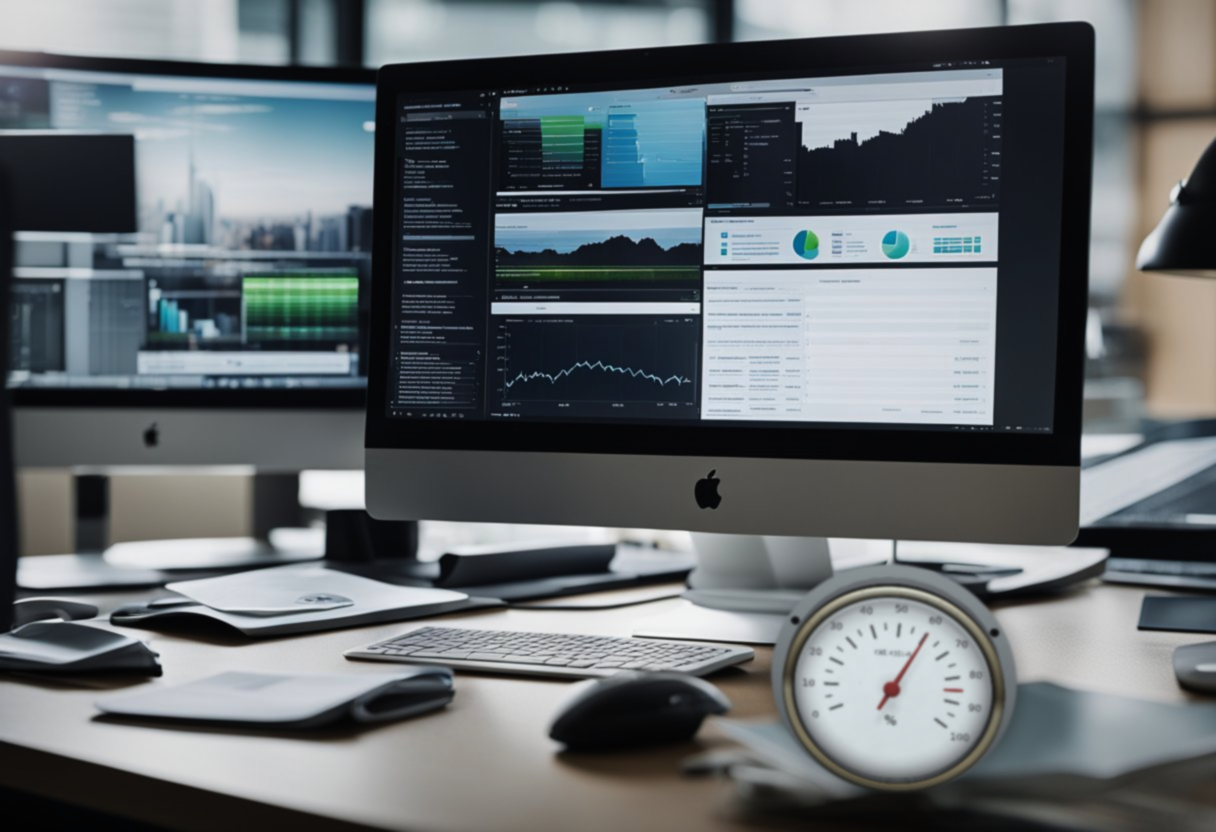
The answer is 60 %
